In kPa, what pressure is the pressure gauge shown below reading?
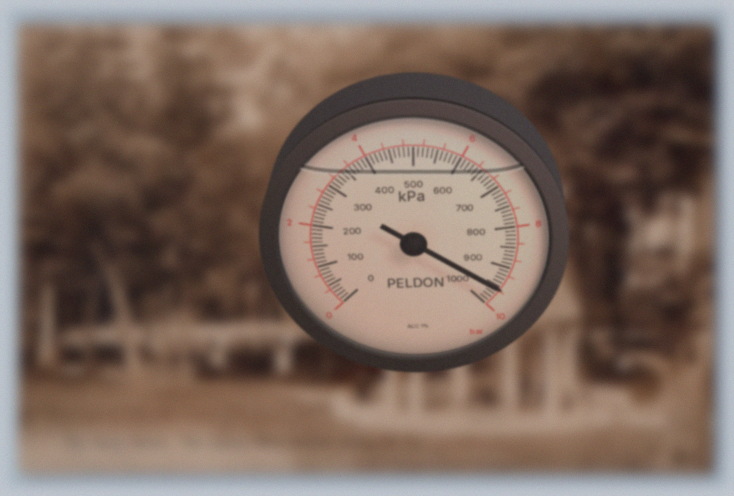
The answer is 950 kPa
